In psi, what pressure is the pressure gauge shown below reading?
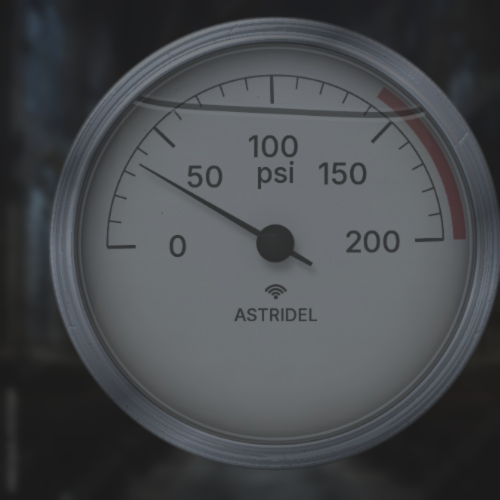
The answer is 35 psi
